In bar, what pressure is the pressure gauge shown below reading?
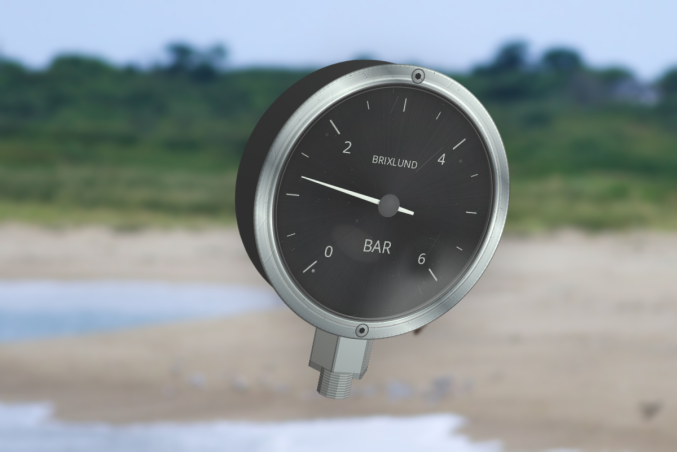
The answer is 1.25 bar
